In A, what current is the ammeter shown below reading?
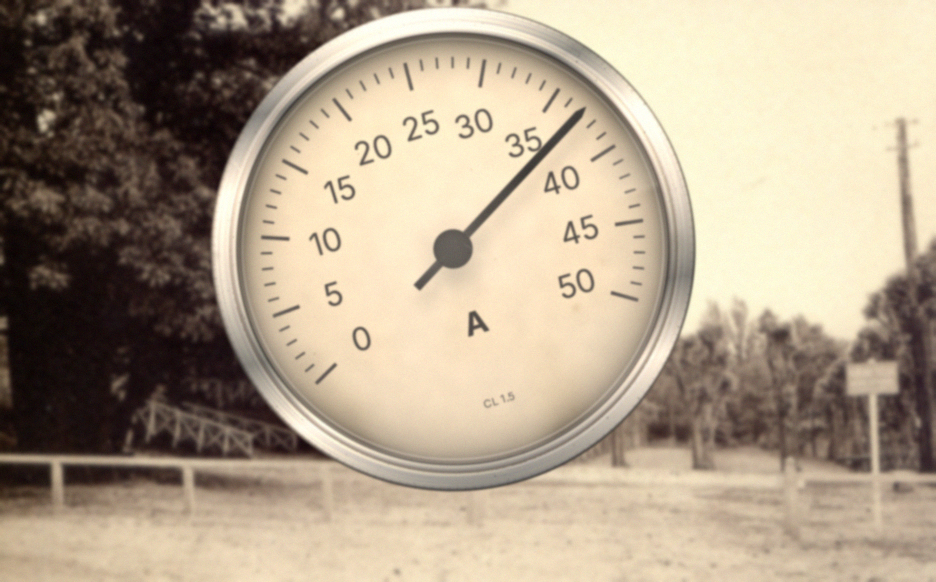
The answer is 37 A
